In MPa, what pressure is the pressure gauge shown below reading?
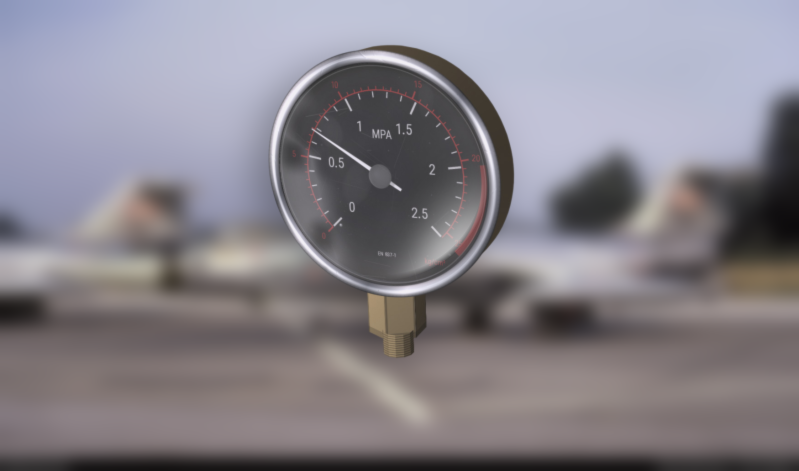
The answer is 0.7 MPa
